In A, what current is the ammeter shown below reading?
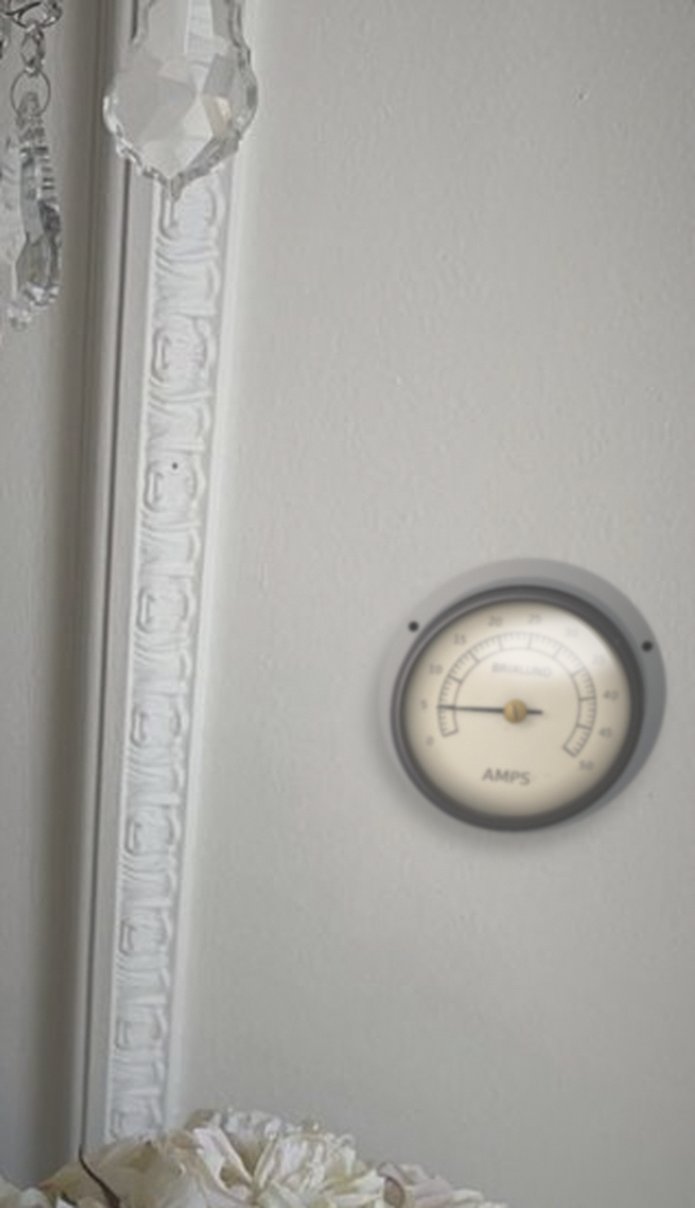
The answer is 5 A
